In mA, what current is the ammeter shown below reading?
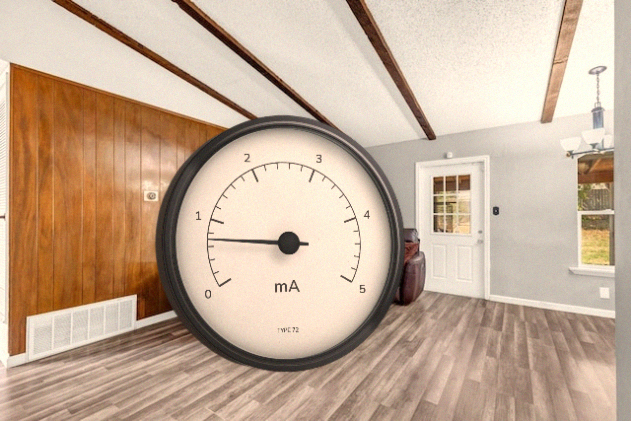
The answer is 0.7 mA
